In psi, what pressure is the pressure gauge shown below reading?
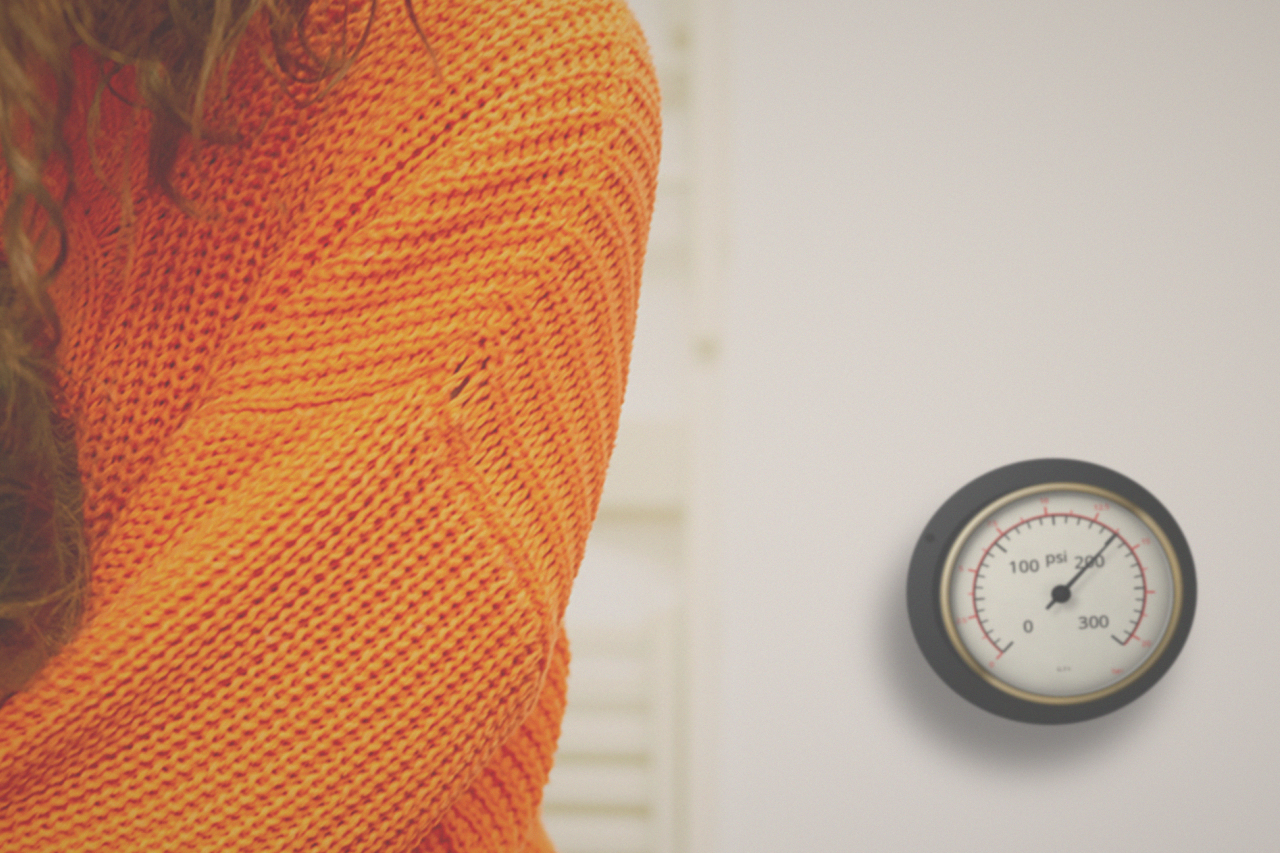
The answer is 200 psi
